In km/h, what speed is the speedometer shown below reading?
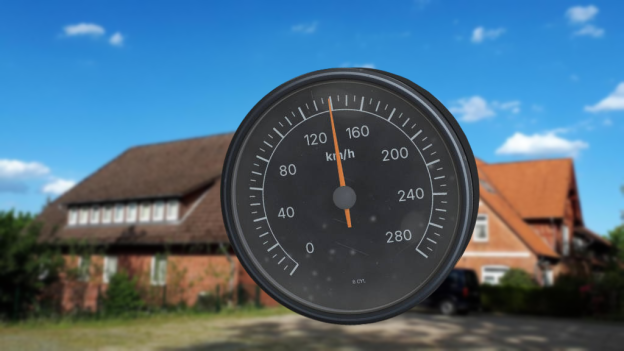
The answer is 140 km/h
